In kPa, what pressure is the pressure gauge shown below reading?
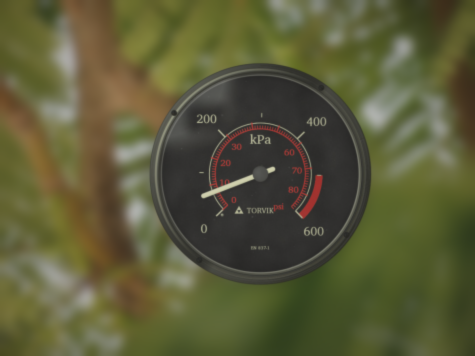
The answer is 50 kPa
